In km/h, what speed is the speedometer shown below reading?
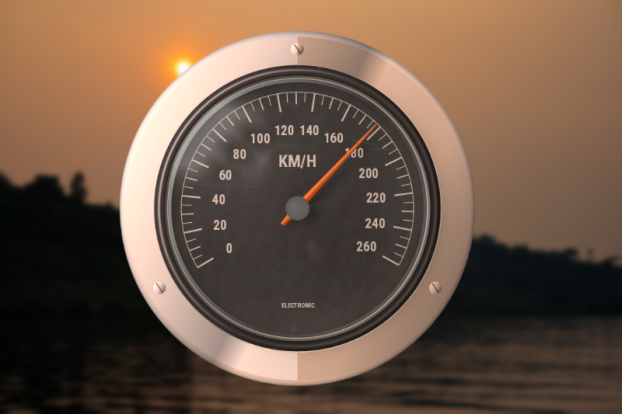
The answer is 177.5 km/h
